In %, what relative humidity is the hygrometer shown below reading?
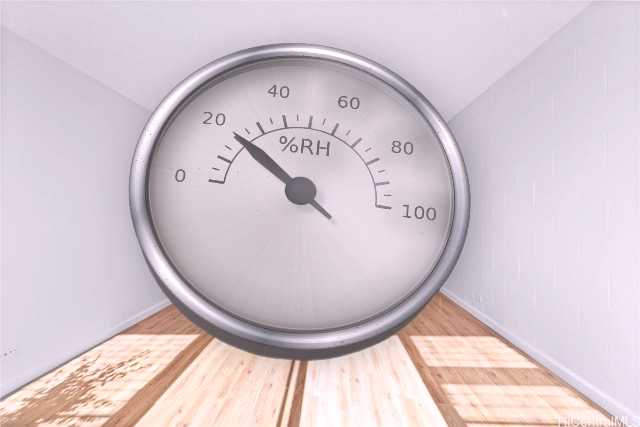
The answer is 20 %
